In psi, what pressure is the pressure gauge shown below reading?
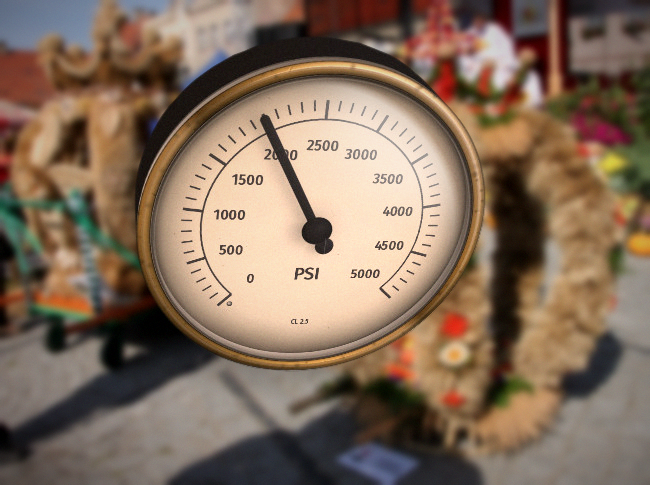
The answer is 2000 psi
